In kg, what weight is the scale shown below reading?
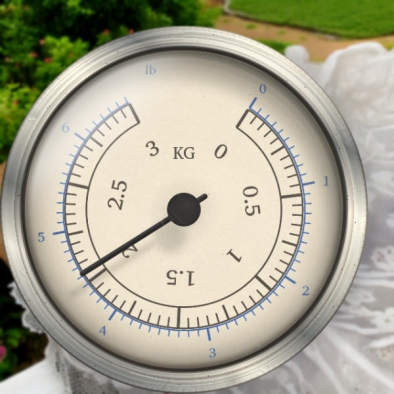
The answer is 2.05 kg
